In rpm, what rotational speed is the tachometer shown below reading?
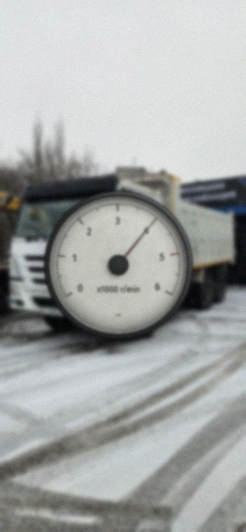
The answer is 4000 rpm
